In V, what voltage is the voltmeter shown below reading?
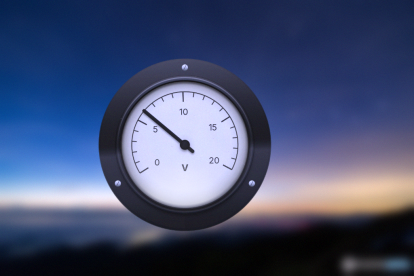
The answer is 6 V
